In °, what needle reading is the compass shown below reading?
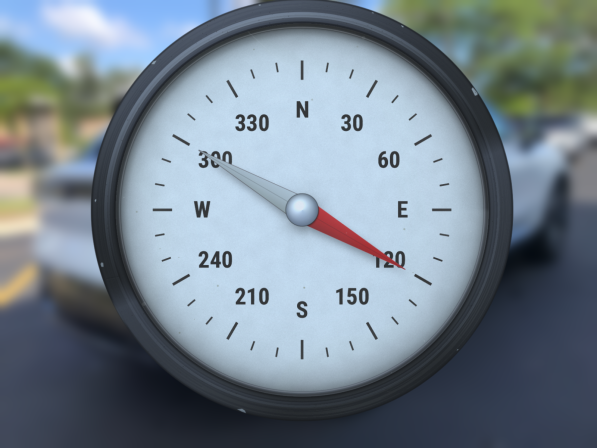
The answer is 120 °
